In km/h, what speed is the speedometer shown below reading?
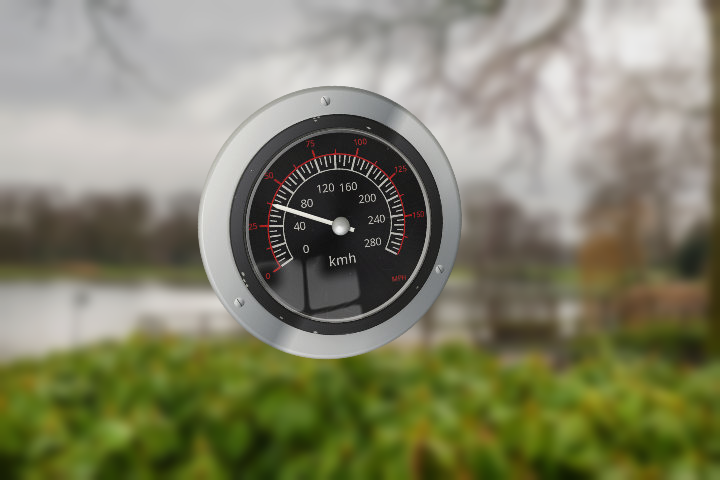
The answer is 60 km/h
